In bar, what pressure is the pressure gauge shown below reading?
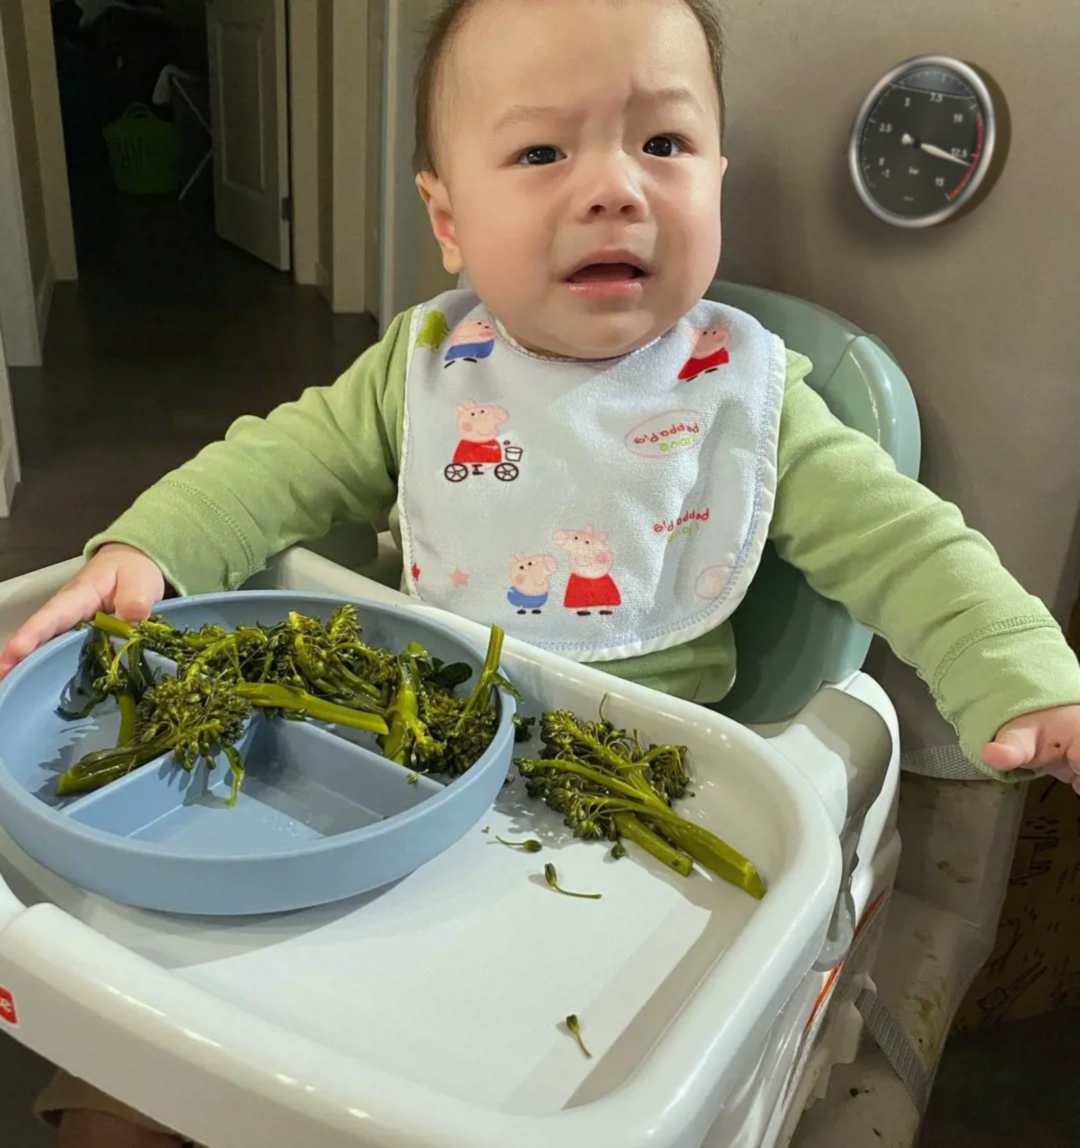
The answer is 13 bar
